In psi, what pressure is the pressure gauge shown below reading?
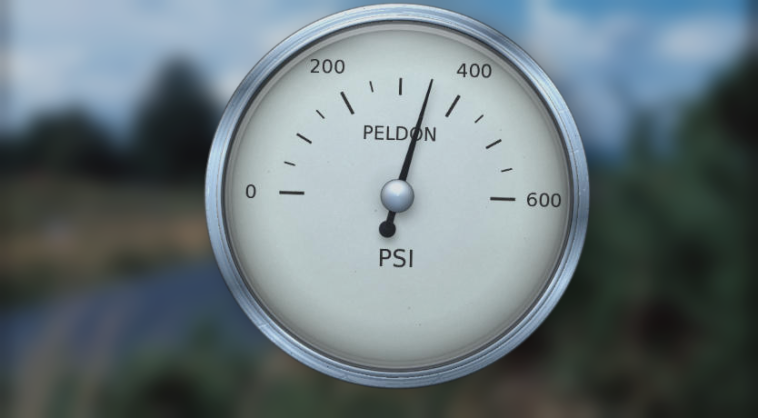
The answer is 350 psi
